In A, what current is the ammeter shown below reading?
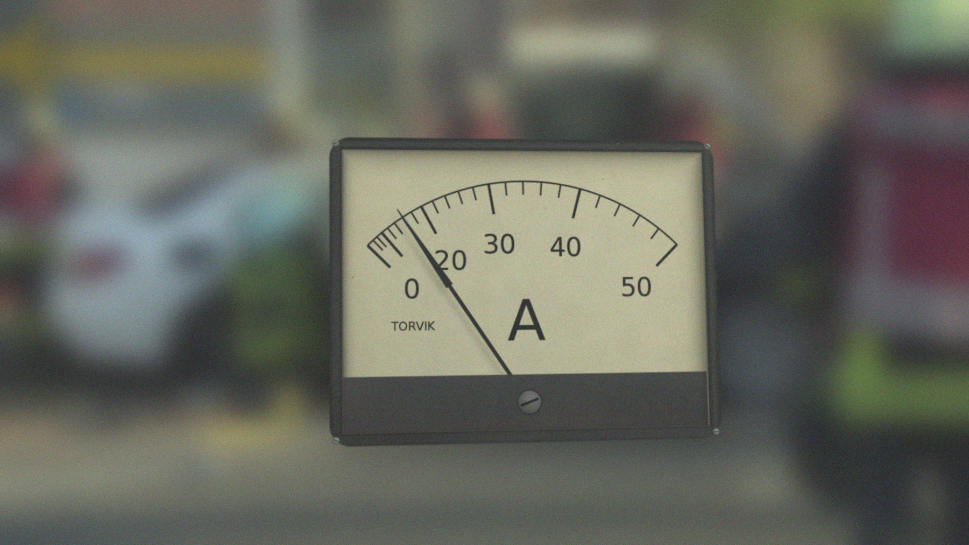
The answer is 16 A
